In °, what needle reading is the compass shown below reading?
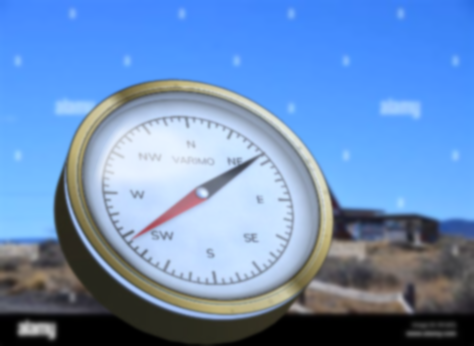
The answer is 235 °
